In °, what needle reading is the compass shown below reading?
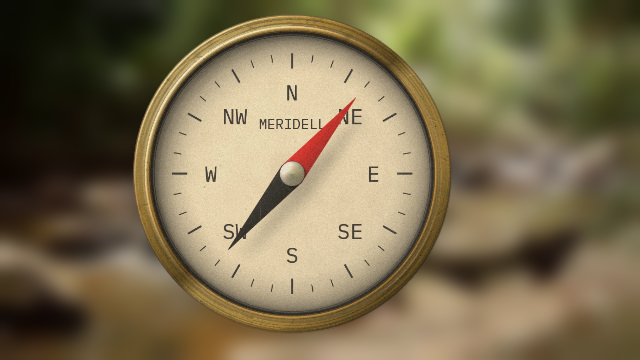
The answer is 40 °
